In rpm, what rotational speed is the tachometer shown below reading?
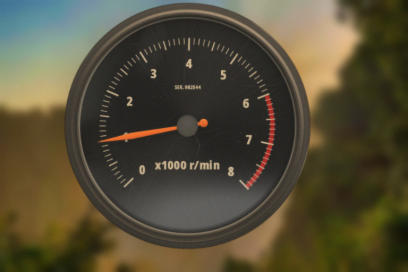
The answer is 1000 rpm
